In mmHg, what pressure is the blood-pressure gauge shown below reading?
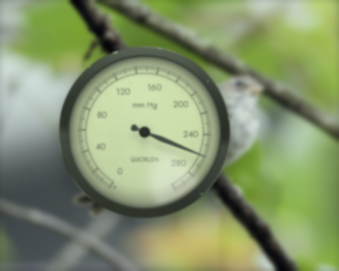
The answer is 260 mmHg
